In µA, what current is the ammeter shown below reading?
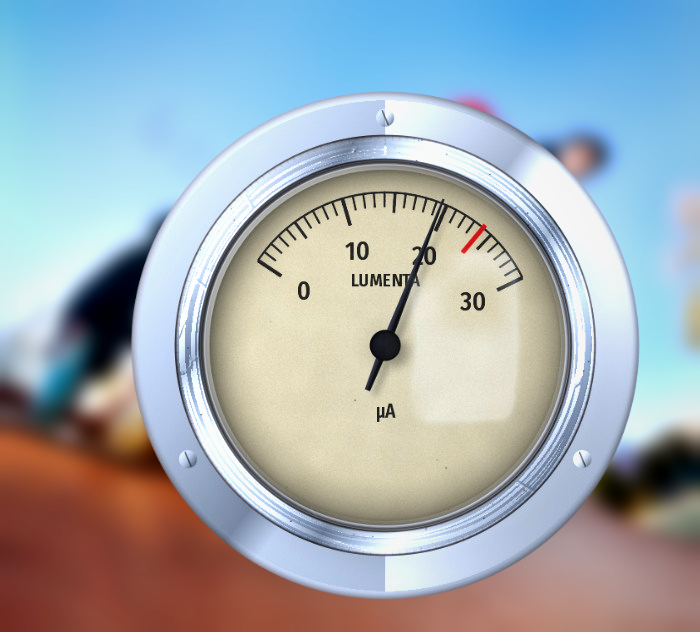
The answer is 19.5 µA
